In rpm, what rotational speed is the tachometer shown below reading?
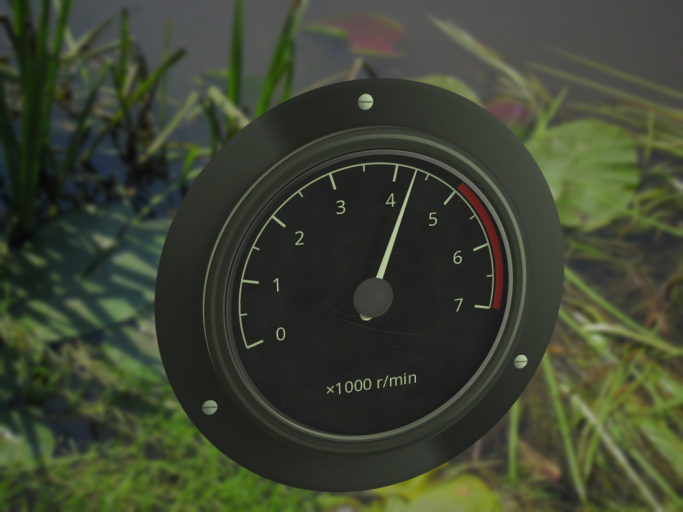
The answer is 4250 rpm
